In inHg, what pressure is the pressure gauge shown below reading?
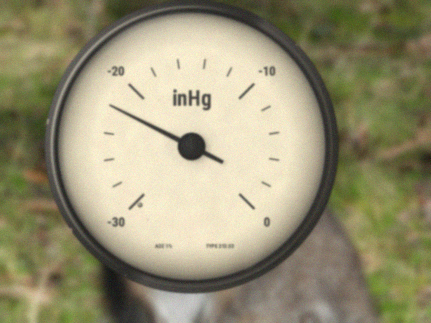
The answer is -22 inHg
